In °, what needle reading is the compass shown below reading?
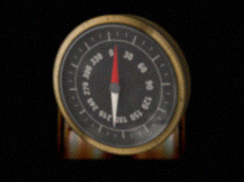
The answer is 10 °
